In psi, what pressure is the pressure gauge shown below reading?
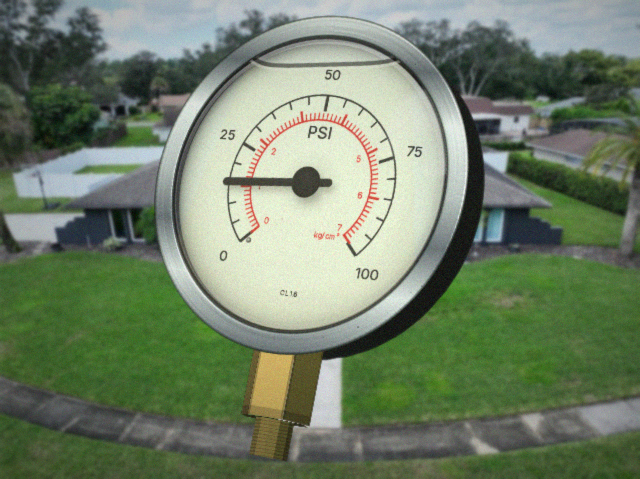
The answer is 15 psi
